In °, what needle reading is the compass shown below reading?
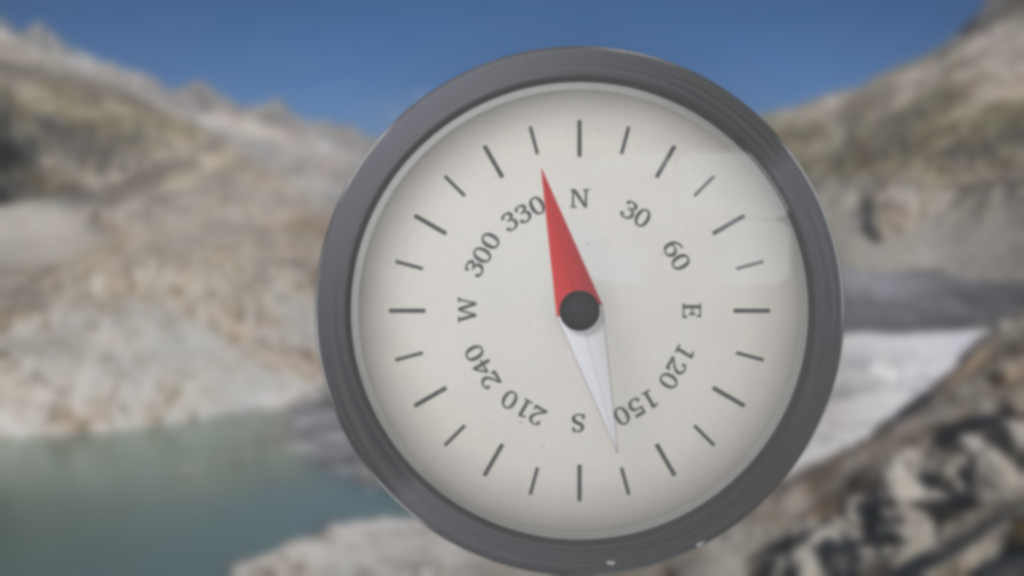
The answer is 345 °
